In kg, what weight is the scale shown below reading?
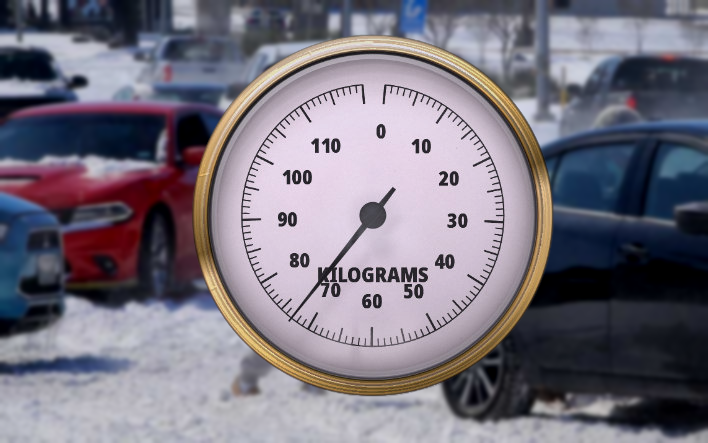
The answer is 73 kg
